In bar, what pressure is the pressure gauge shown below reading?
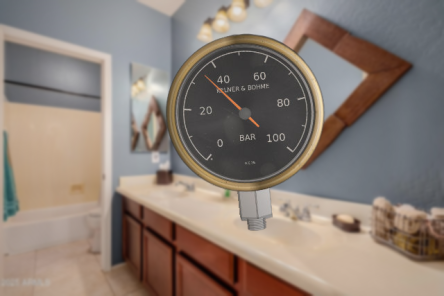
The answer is 35 bar
